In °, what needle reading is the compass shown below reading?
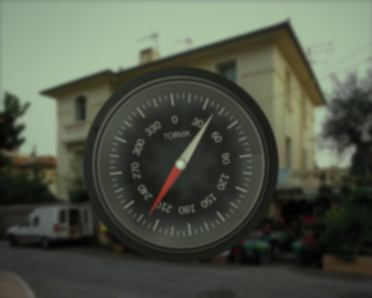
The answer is 220 °
